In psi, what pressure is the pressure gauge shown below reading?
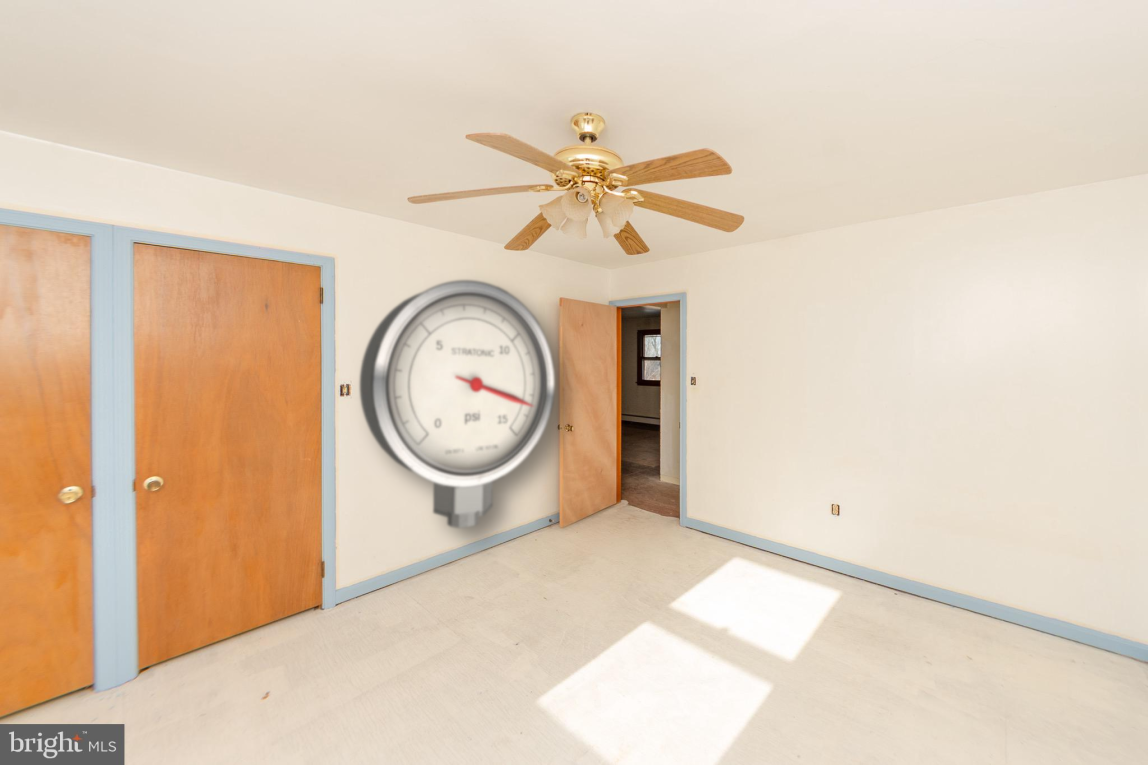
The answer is 13.5 psi
